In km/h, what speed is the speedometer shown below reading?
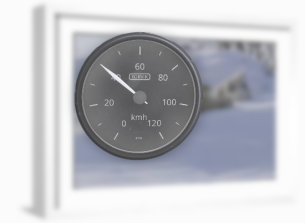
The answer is 40 km/h
